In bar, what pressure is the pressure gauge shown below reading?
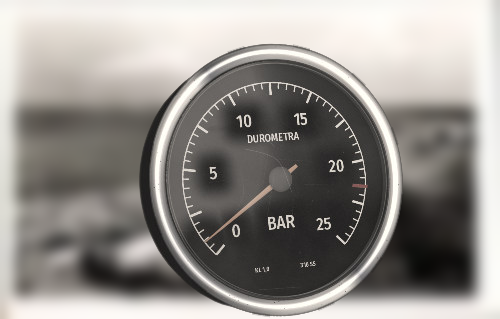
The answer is 1 bar
